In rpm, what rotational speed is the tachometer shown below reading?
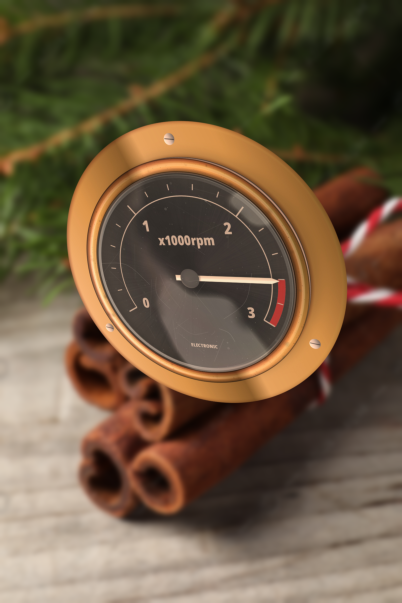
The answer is 2600 rpm
